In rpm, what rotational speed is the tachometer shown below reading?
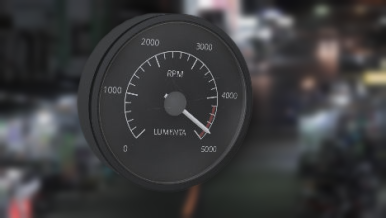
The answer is 4800 rpm
